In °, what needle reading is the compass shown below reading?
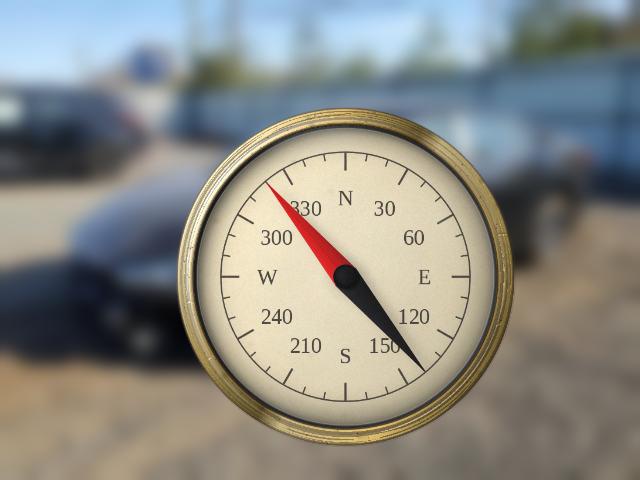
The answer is 320 °
